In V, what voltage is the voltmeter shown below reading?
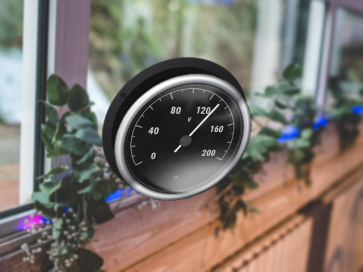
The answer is 130 V
